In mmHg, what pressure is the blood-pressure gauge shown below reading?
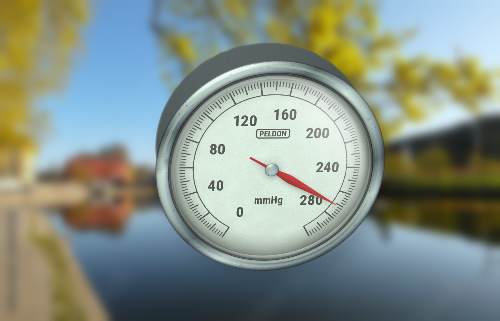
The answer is 270 mmHg
